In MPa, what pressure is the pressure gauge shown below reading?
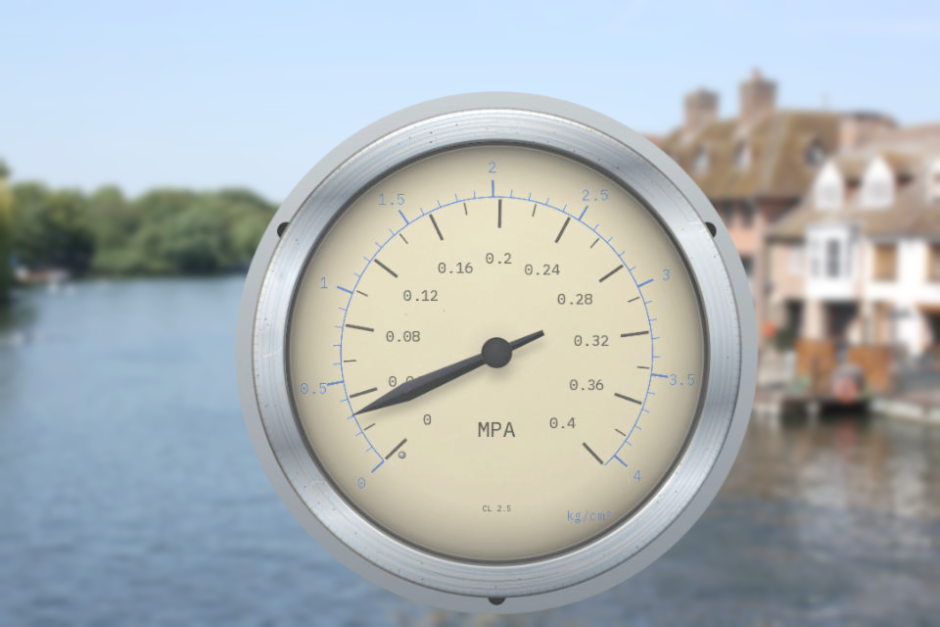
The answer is 0.03 MPa
